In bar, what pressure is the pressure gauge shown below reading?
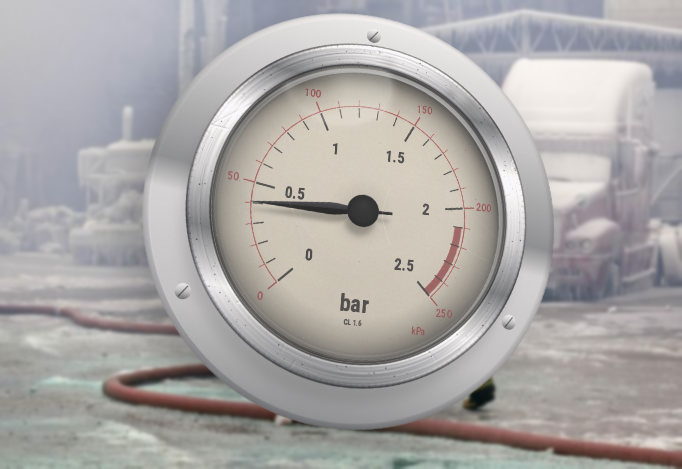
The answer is 0.4 bar
